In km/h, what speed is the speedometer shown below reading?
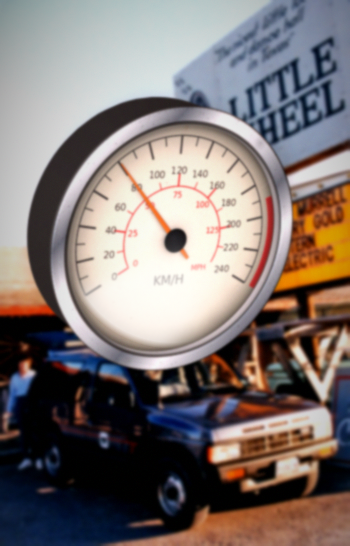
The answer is 80 km/h
